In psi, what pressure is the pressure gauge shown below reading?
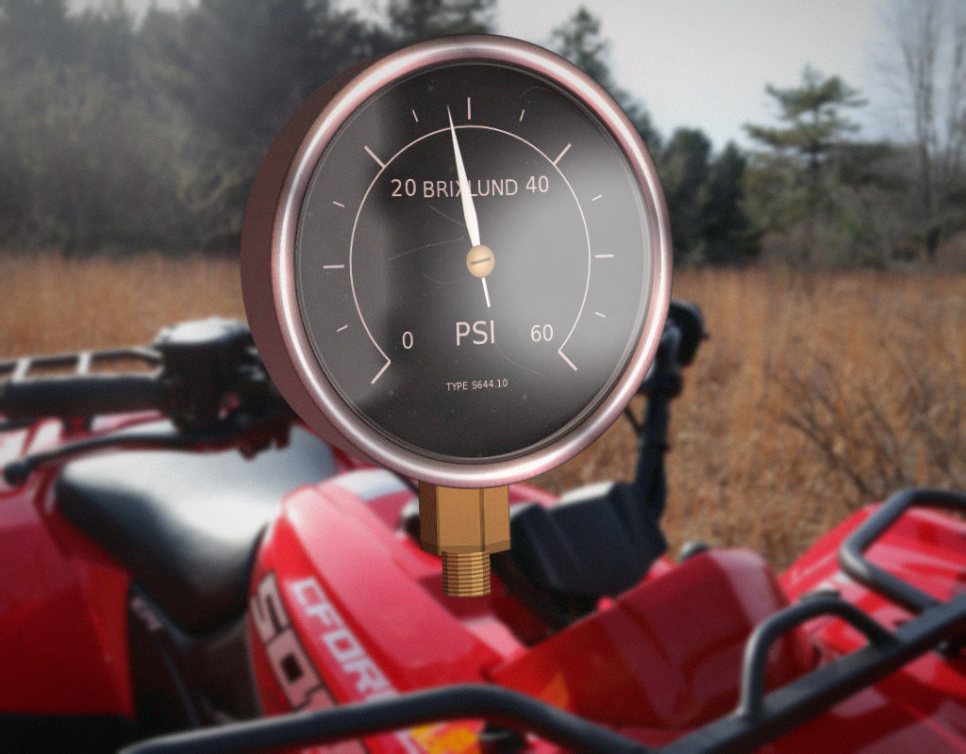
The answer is 27.5 psi
